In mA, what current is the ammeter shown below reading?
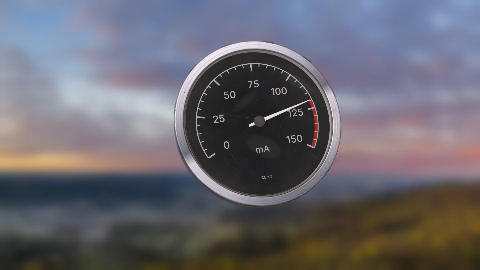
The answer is 120 mA
